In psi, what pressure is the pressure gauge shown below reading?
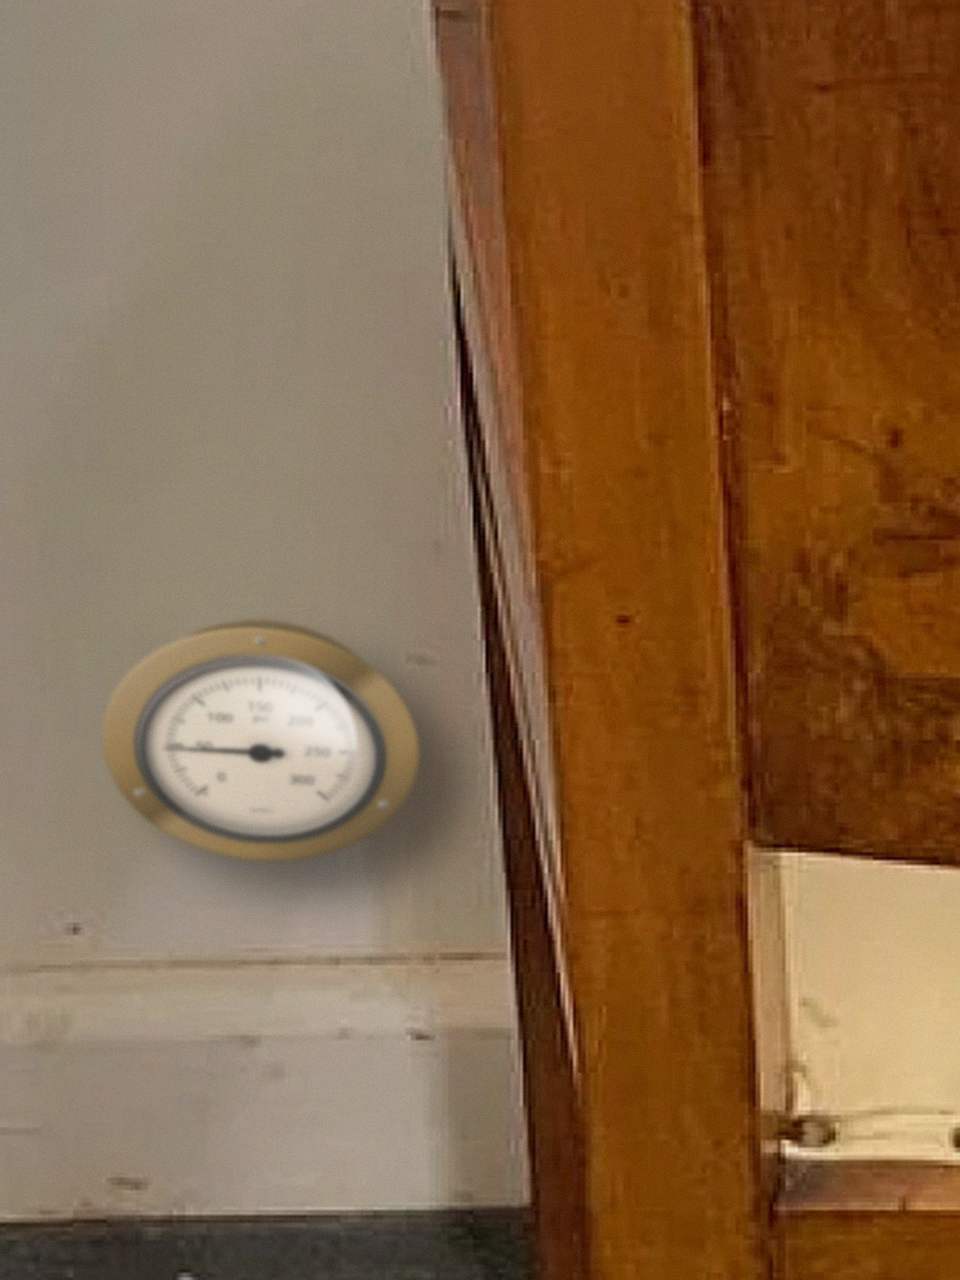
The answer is 50 psi
